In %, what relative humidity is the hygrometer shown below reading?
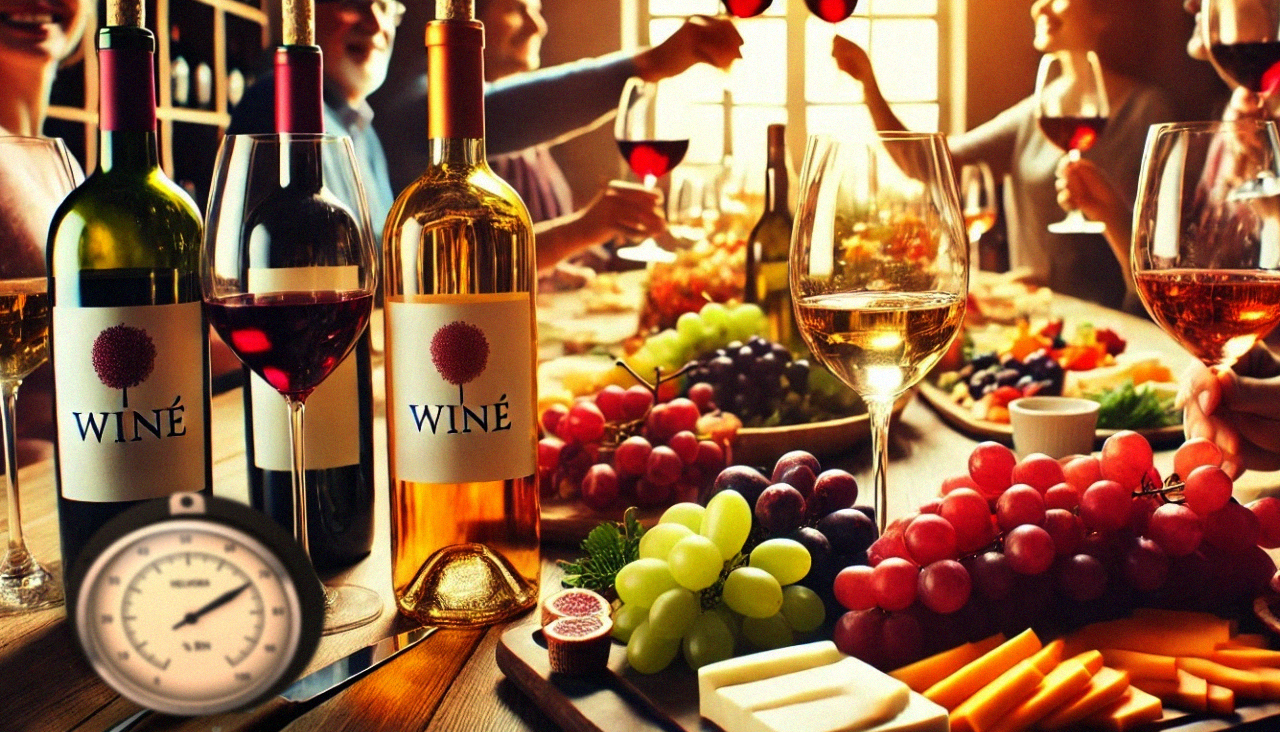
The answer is 70 %
